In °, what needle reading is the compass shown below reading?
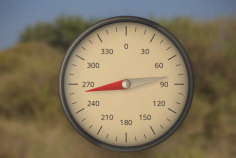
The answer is 260 °
